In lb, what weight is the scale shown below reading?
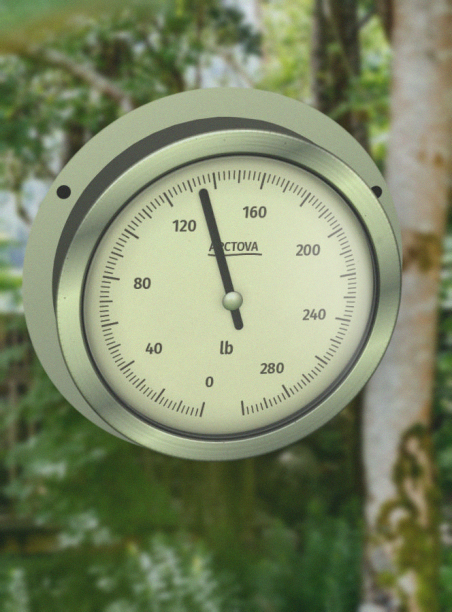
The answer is 134 lb
